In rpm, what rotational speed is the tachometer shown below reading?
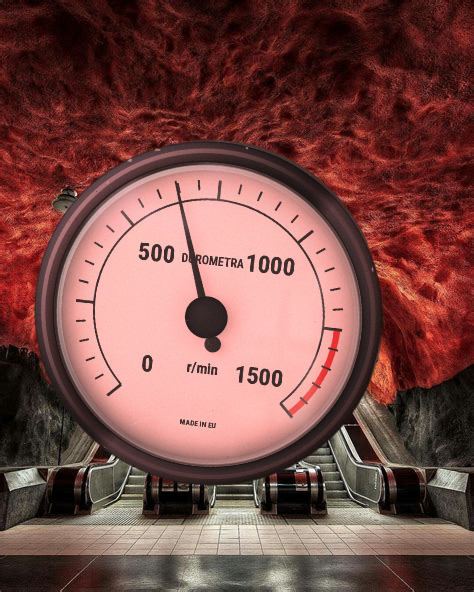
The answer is 650 rpm
